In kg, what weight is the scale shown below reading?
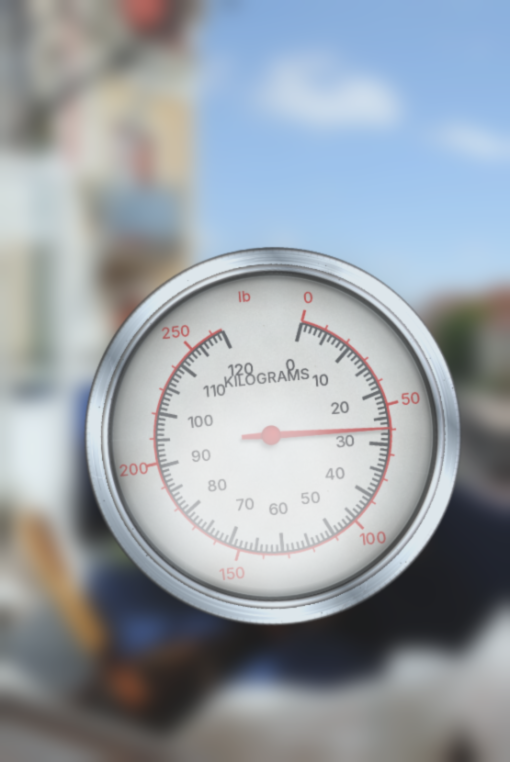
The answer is 27 kg
